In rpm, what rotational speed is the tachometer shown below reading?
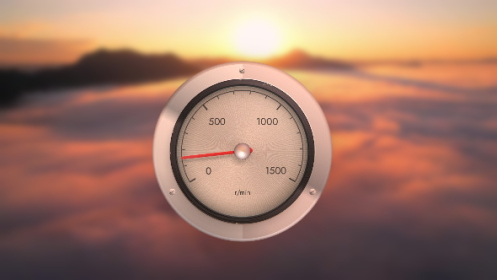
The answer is 150 rpm
